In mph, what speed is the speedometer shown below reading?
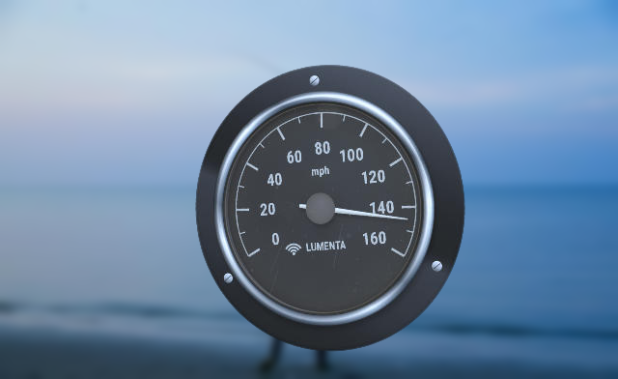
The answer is 145 mph
